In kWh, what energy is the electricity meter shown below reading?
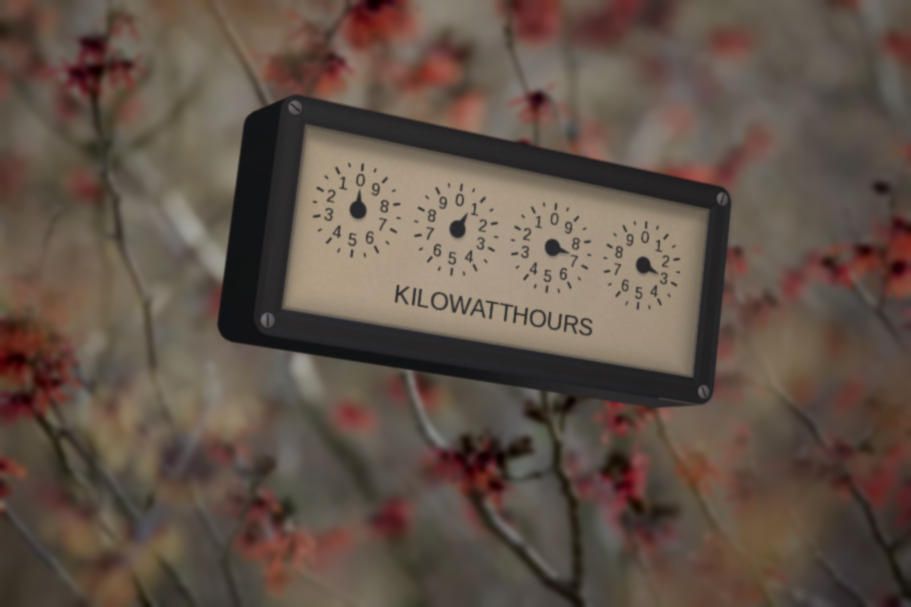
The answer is 73 kWh
